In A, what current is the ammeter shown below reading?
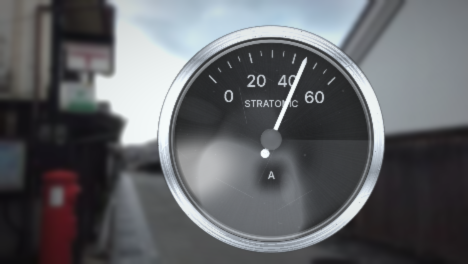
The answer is 45 A
